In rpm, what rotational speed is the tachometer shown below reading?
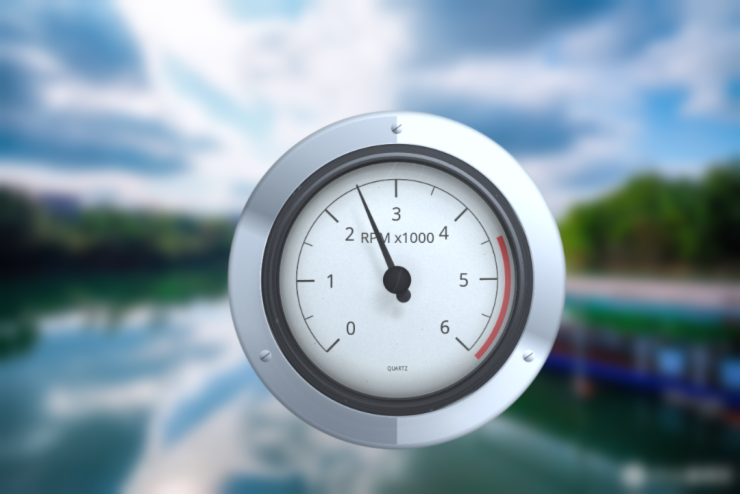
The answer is 2500 rpm
